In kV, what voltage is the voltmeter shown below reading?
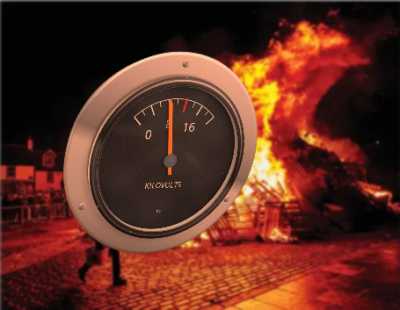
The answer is 8 kV
